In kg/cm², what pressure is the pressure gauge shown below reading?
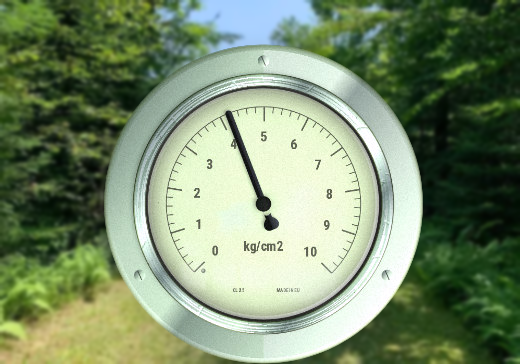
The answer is 4.2 kg/cm²
